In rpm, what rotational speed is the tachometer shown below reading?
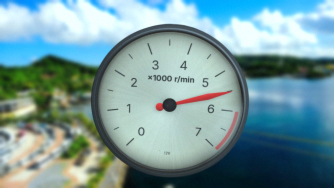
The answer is 5500 rpm
